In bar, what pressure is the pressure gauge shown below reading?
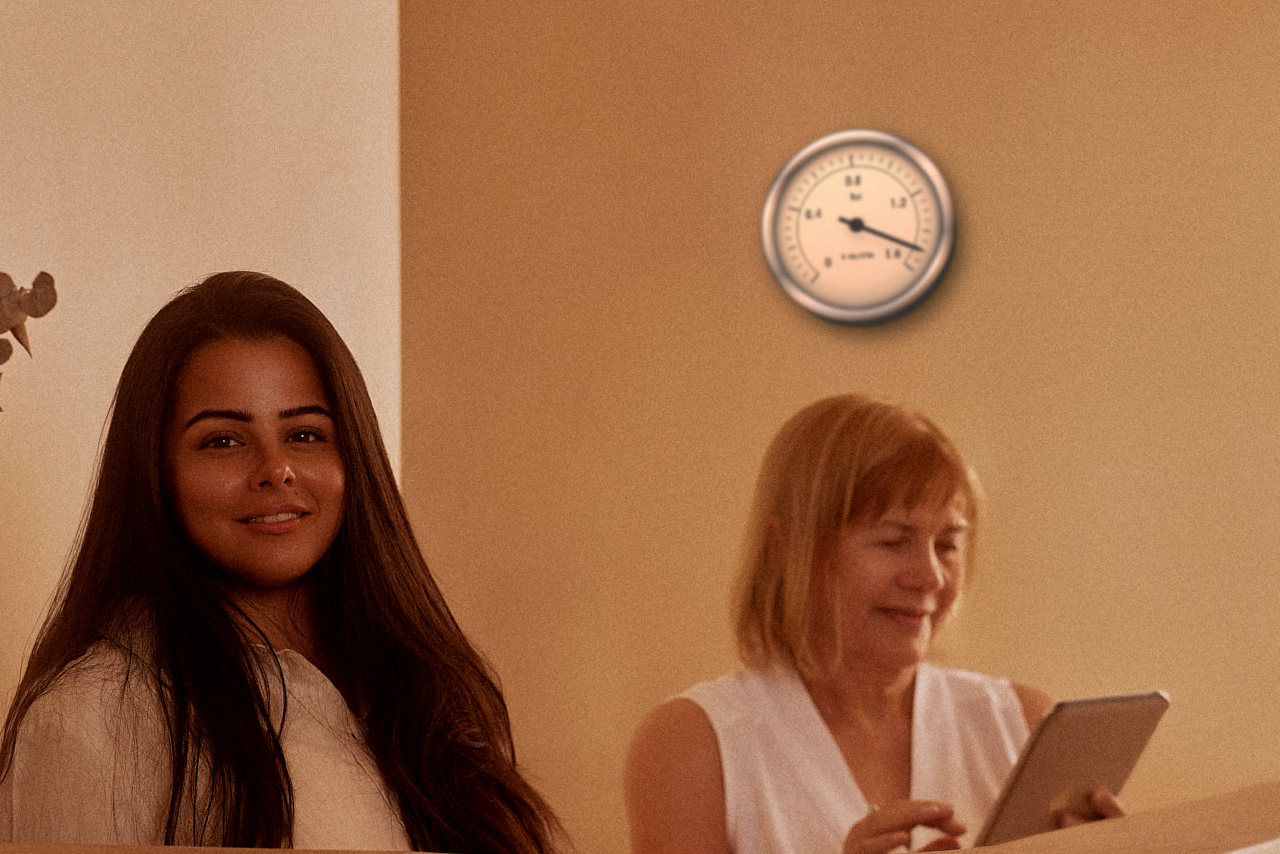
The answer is 1.5 bar
